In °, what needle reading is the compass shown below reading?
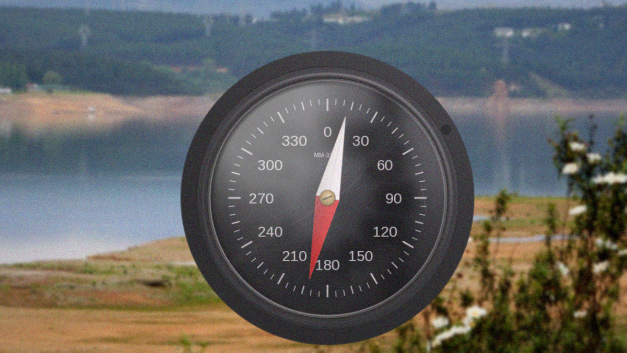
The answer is 192.5 °
